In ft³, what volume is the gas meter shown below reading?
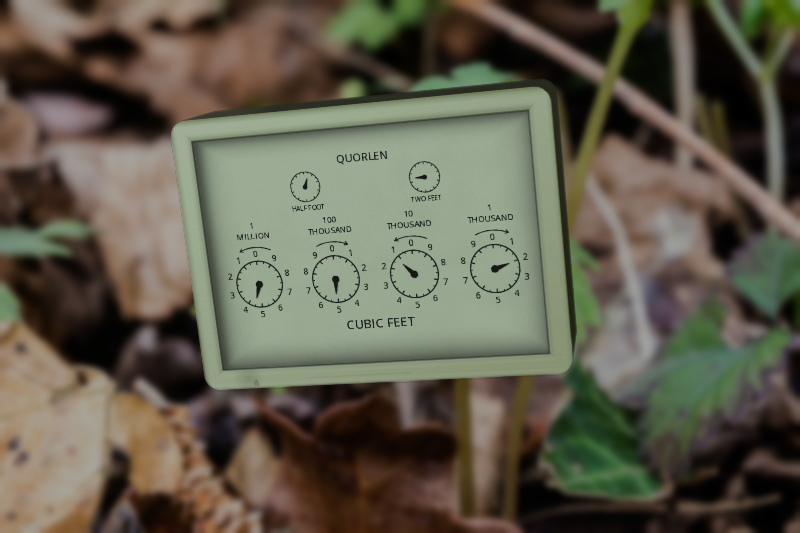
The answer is 451200 ft³
